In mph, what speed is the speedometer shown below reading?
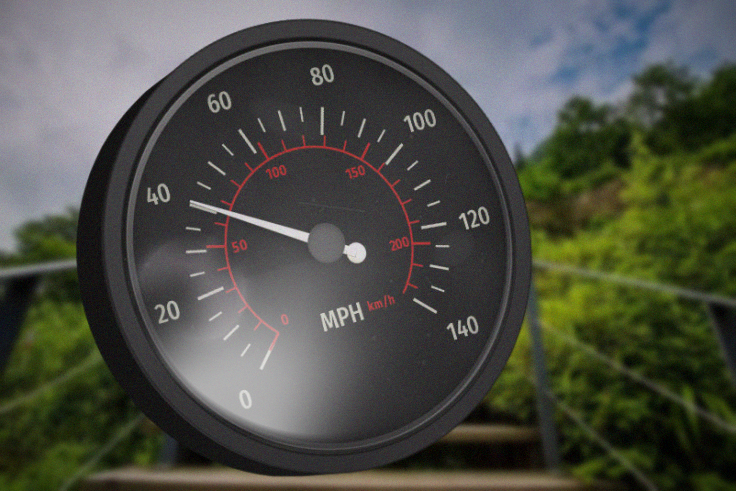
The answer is 40 mph
